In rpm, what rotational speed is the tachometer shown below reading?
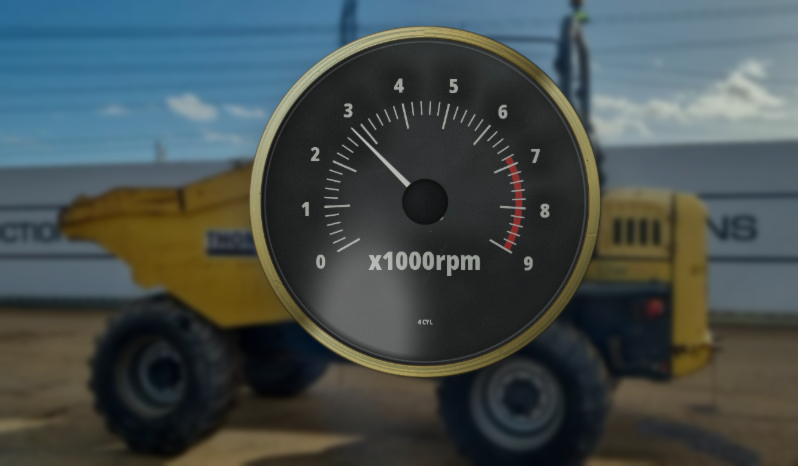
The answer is 2800 rpm
